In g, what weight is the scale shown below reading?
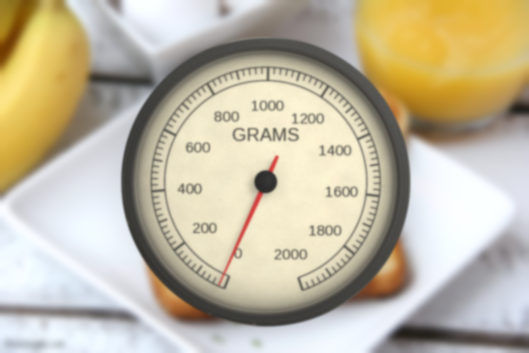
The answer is 20 g
